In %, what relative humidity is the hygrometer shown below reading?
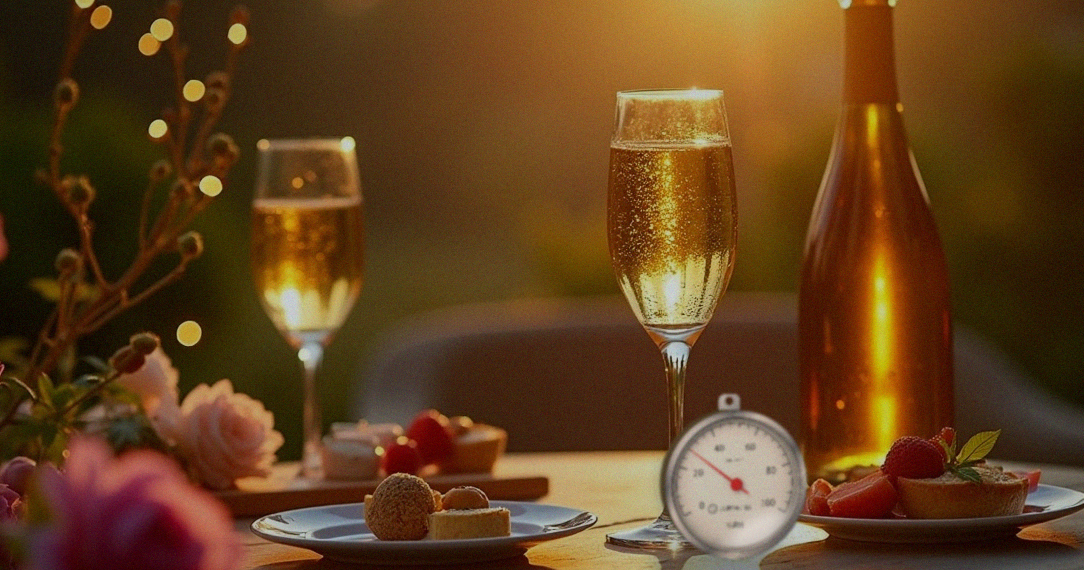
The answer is 28 %
